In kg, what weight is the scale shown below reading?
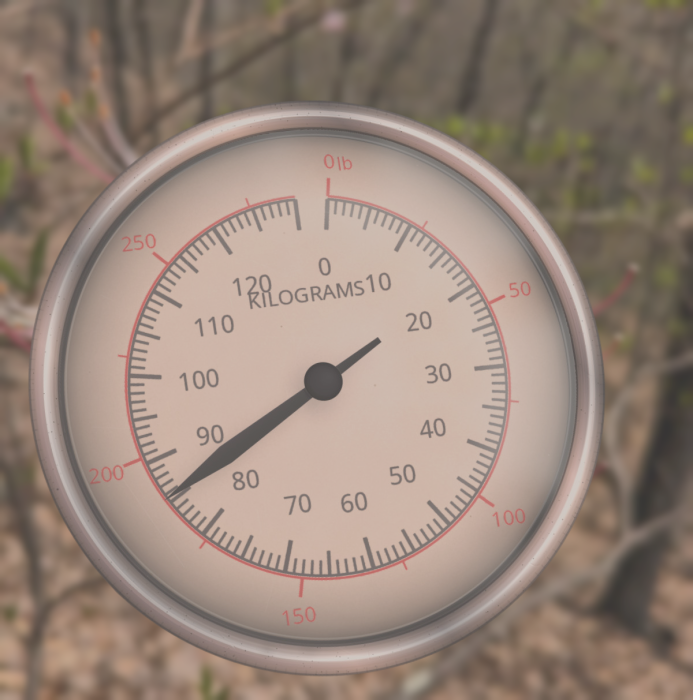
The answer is 85.5 kg
